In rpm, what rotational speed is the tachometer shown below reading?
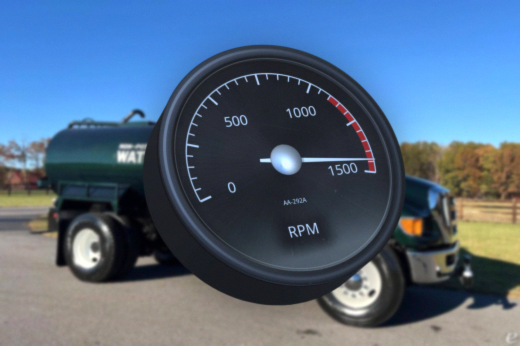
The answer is 1450 rpm
